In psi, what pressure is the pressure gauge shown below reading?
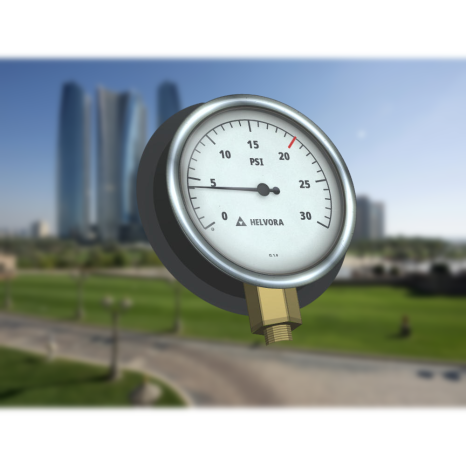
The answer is 4 psi
